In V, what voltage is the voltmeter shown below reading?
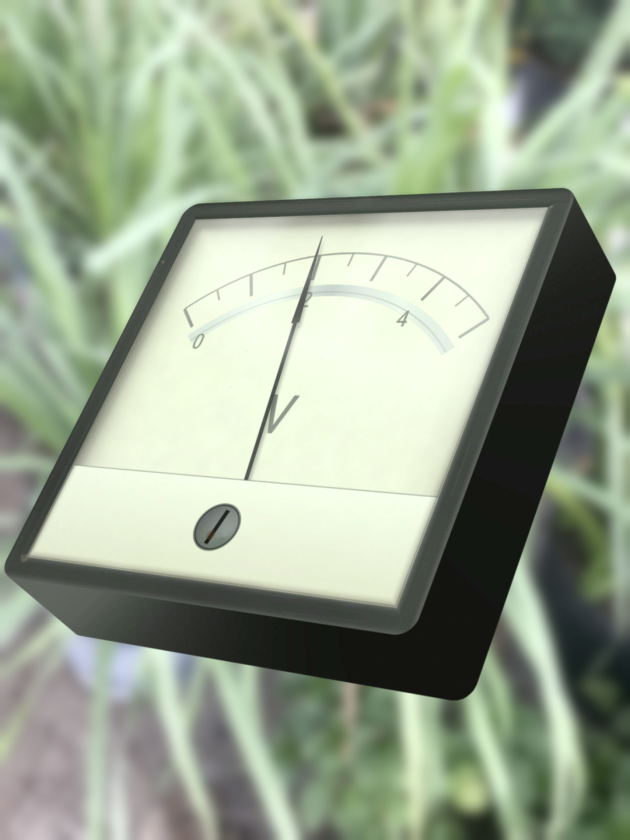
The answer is 2 V
